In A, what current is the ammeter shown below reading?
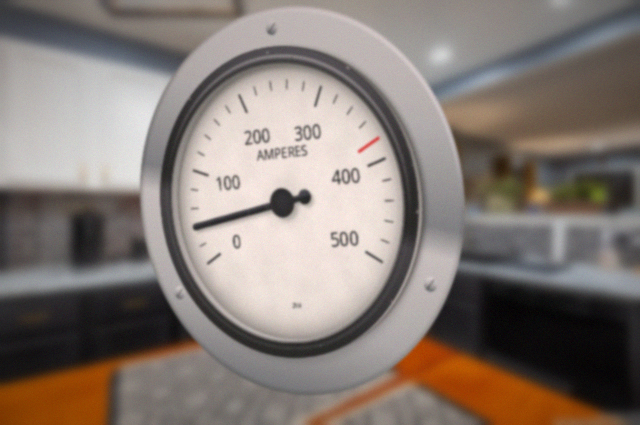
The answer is 40 A
